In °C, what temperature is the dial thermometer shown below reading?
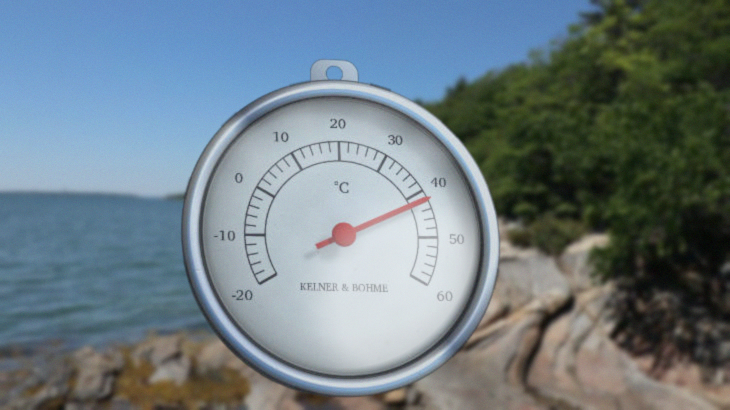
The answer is 42 °C
